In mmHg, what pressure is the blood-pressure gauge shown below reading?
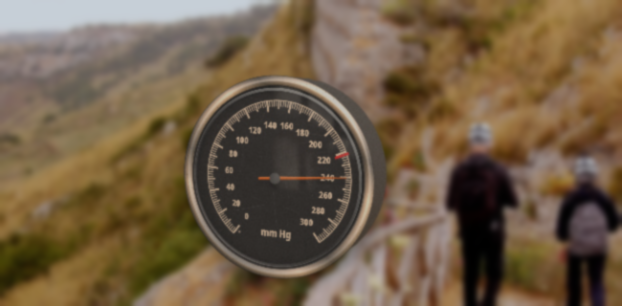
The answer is 240 mmHg
